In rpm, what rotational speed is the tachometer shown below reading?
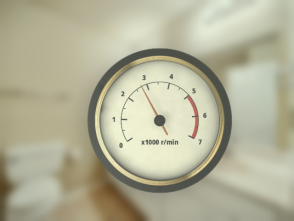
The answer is 2750 rpm
